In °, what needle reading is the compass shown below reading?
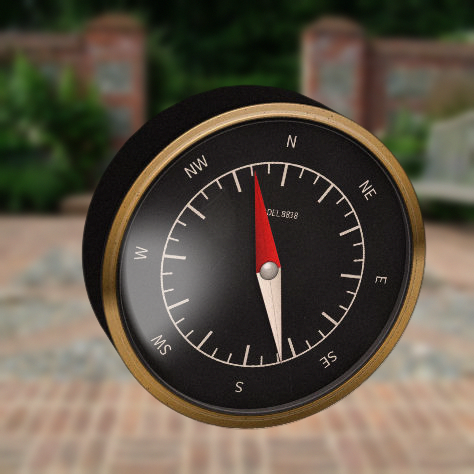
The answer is 340 °
